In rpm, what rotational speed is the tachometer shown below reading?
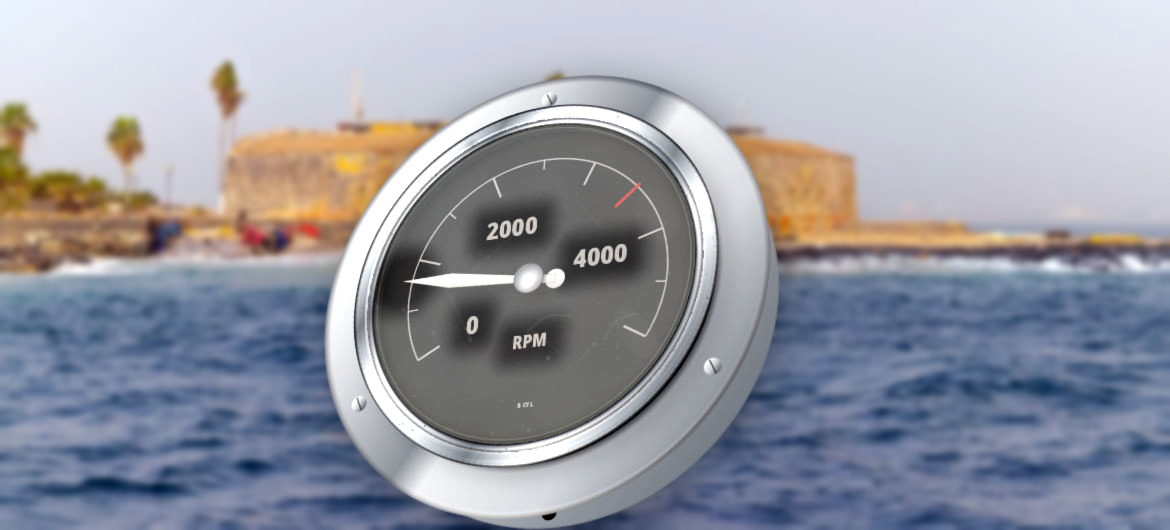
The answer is 750 rpm
